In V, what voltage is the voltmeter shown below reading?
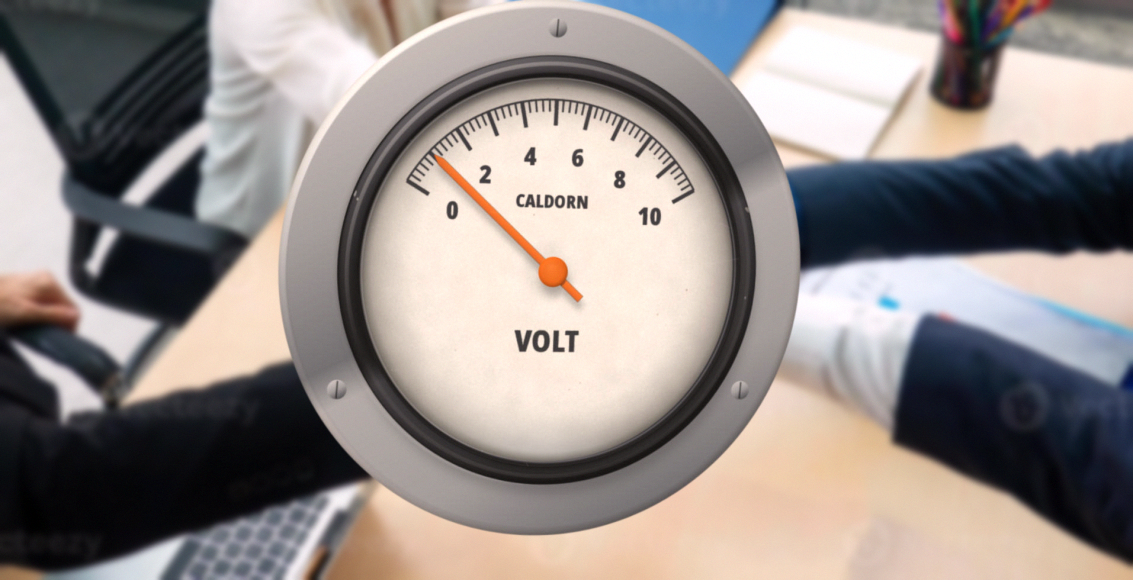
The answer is 1 V
